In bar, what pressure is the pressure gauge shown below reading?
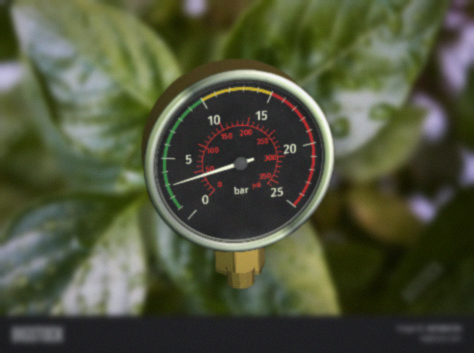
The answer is 3 bar
